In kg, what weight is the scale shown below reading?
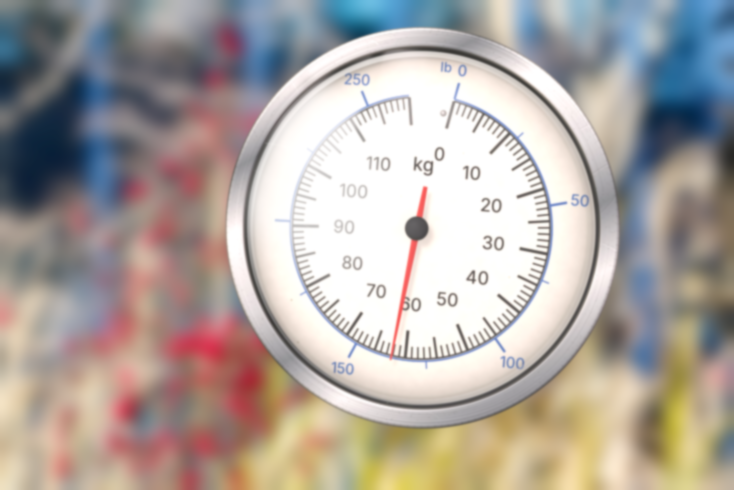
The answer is 62 kg
